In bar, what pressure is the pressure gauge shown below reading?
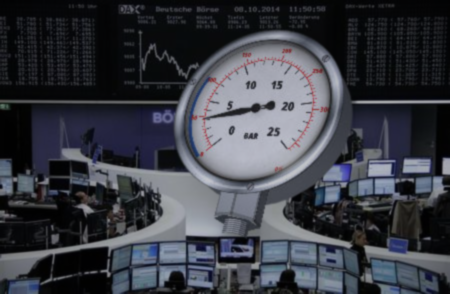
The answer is 3 bar
